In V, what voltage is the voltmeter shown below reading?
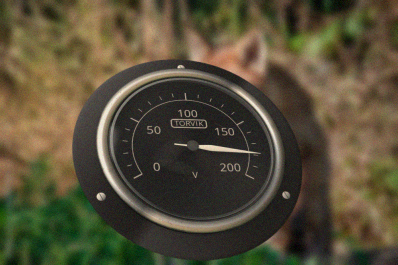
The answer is 180 V
